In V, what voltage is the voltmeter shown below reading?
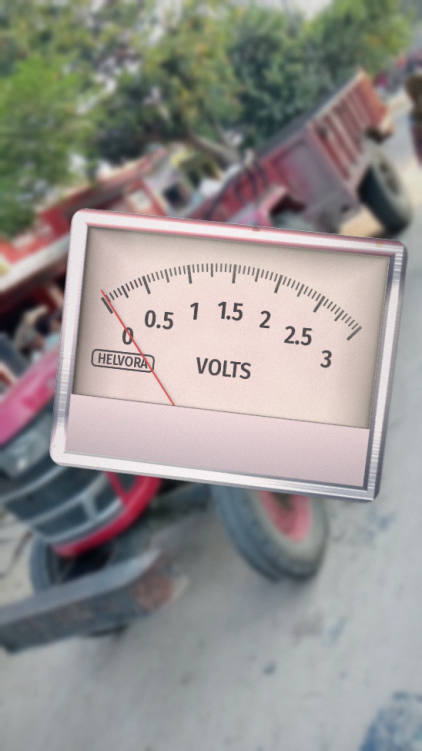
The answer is 0.05 V
